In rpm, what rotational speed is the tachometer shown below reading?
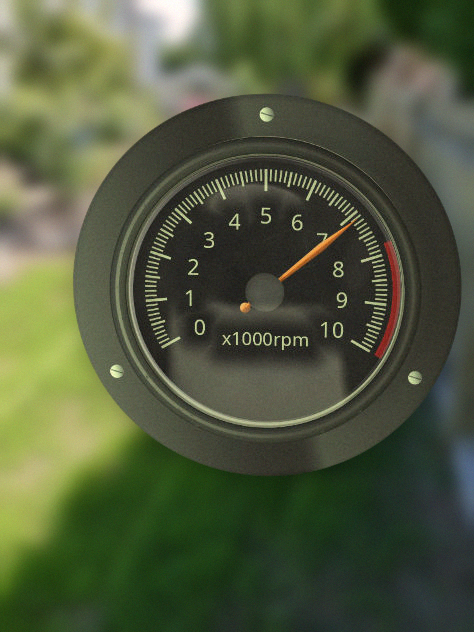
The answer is 7100 rpm
